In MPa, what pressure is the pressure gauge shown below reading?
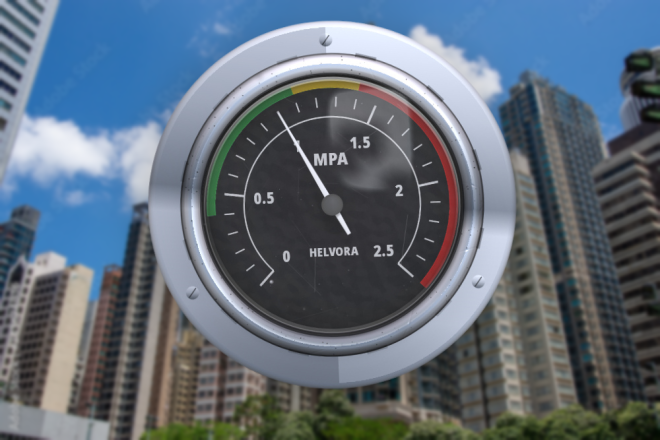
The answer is 1 MPa
